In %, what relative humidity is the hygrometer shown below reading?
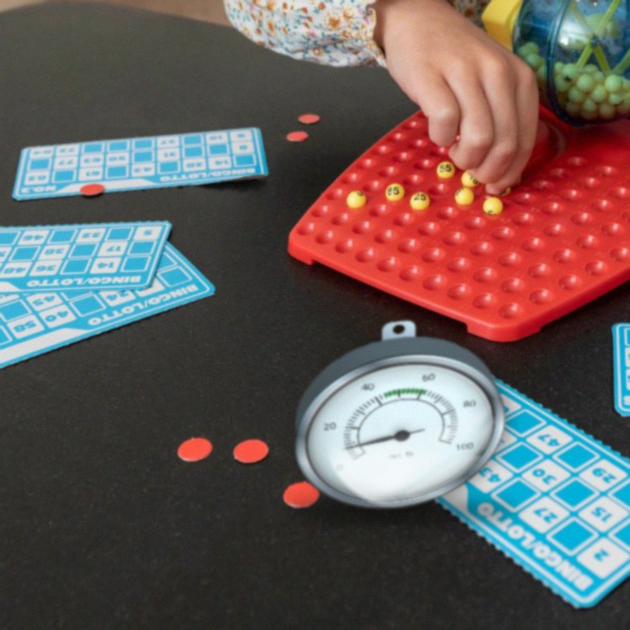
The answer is 10 %
